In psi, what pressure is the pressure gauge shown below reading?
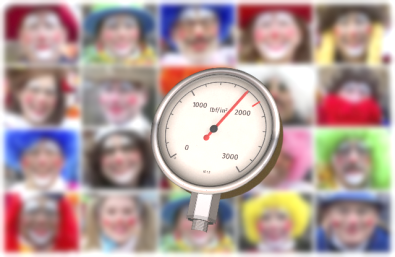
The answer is 1800 psi
